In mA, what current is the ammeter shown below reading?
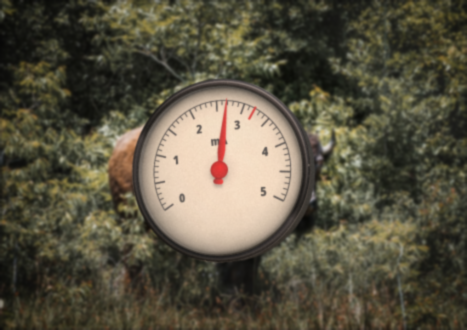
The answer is 2.7 mA
